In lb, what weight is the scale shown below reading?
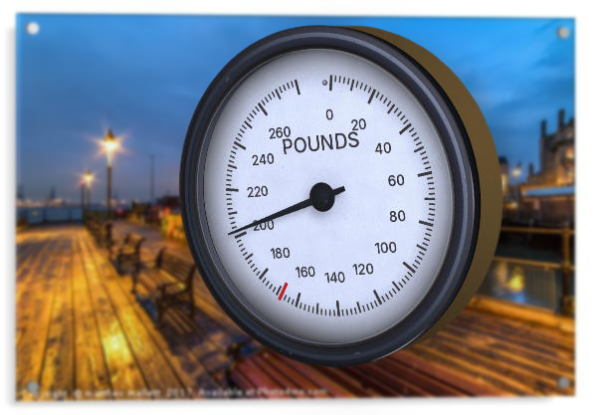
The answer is 202 lb
